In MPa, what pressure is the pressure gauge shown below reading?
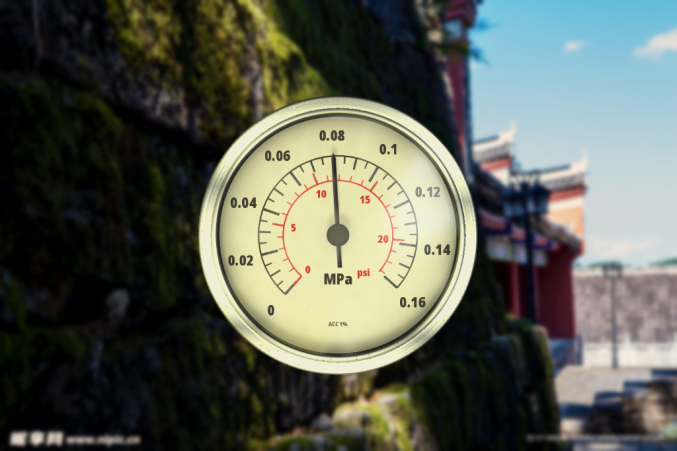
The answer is 0.08 MPa
